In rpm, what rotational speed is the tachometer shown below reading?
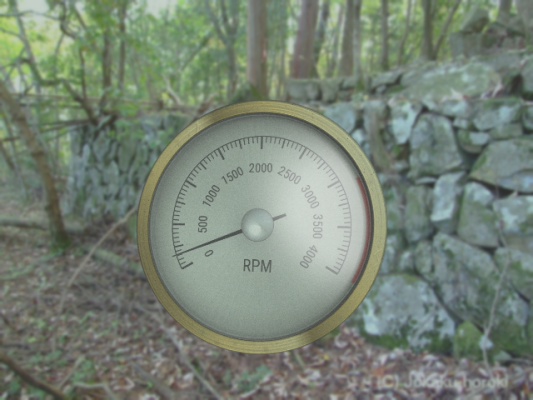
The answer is 150 rpm
